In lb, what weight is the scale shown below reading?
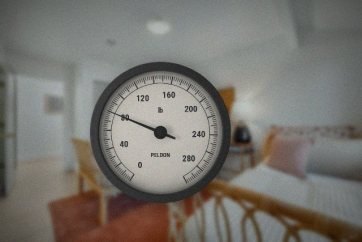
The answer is 80 lb
